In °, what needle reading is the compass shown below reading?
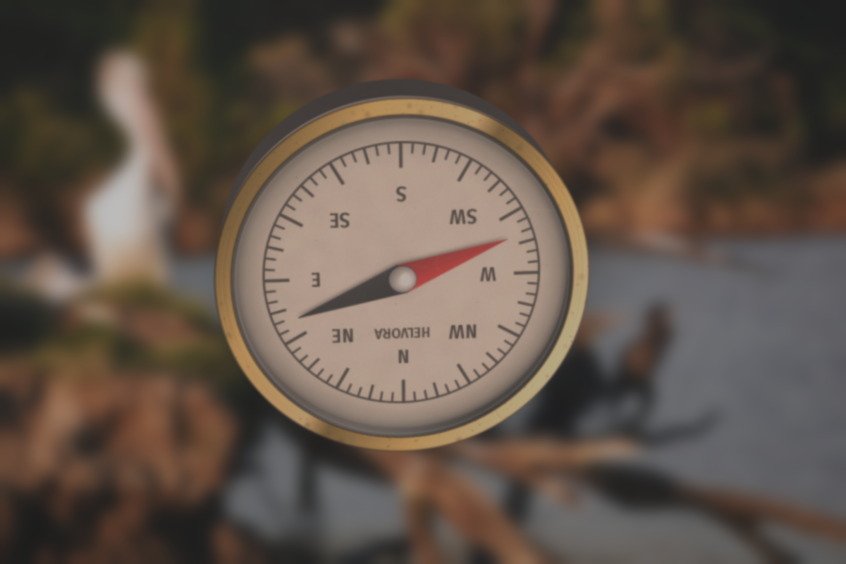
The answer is 250 °
